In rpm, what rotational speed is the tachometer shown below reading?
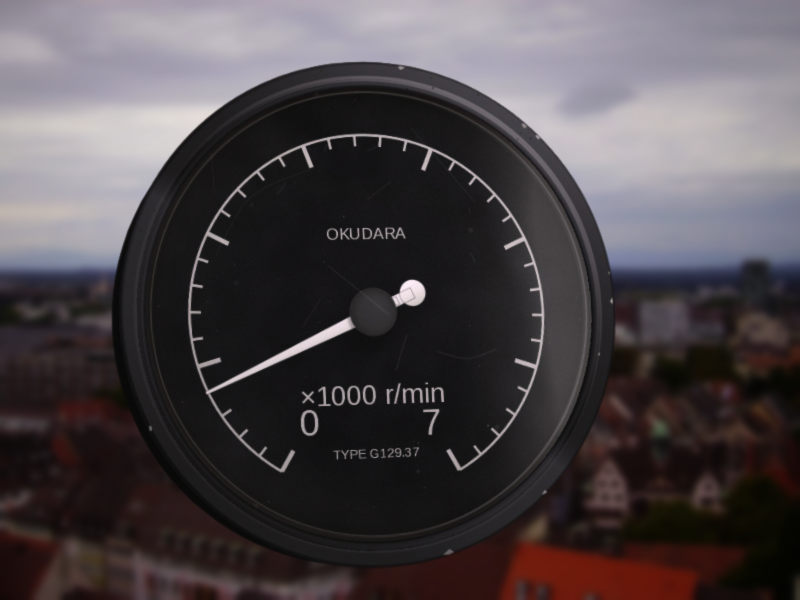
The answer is 800 rpm
